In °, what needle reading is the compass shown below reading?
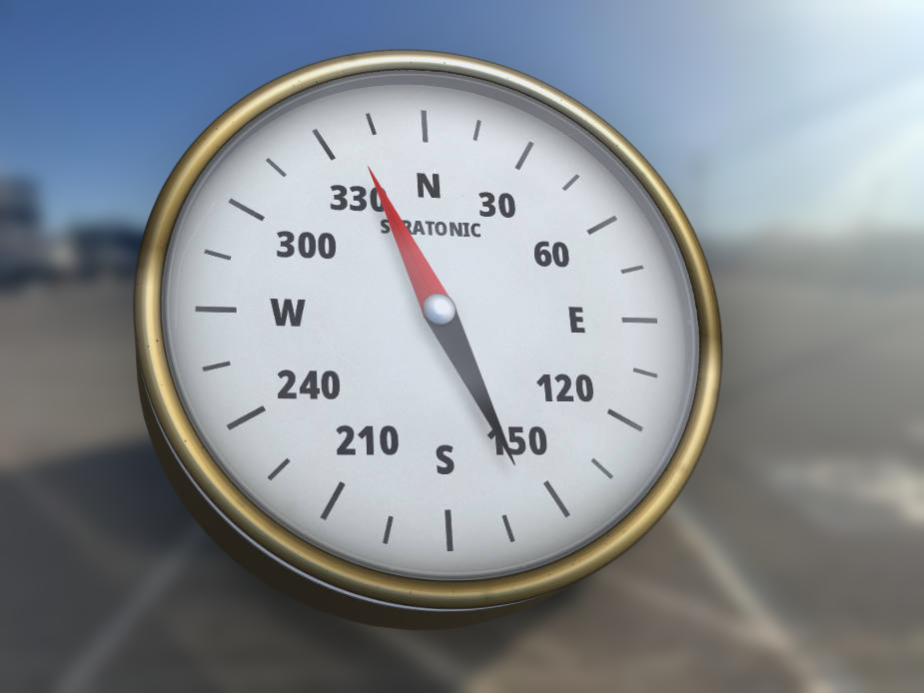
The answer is 337.5 °
